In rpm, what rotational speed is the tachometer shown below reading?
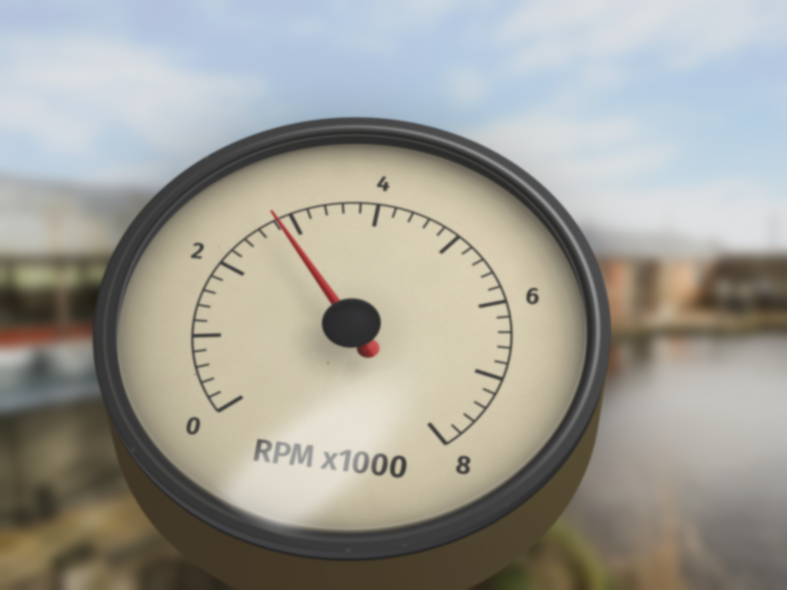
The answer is 2800 rpm
